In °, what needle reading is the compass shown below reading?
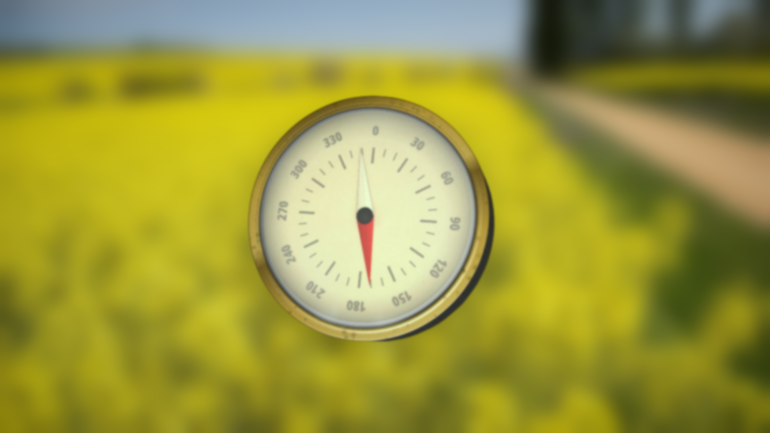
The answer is 170 °
